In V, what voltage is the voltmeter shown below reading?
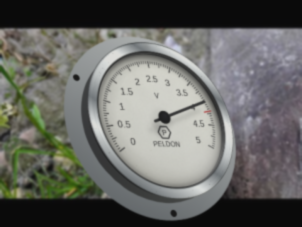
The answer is 4 V
